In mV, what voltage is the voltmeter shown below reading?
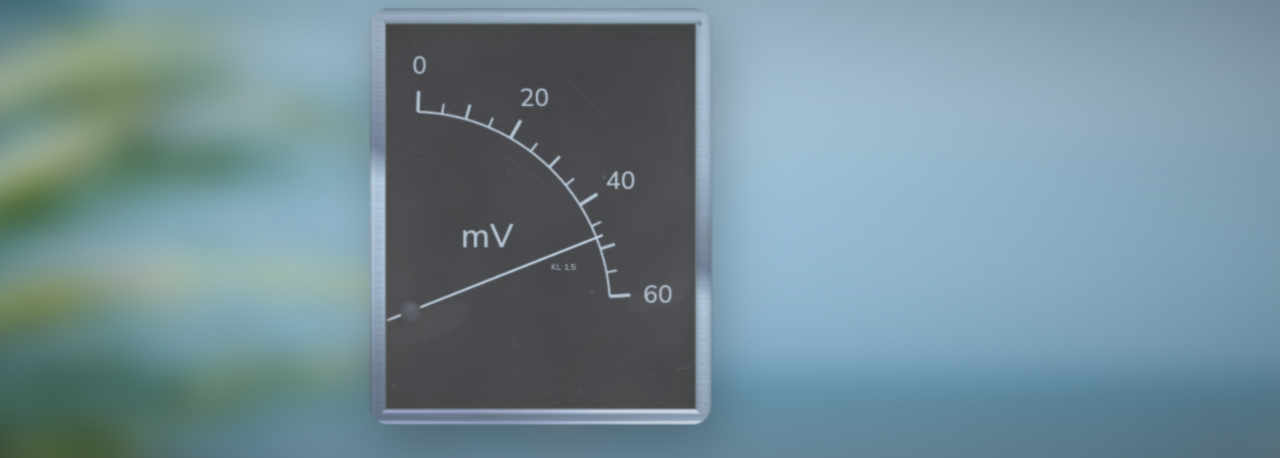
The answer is 47.5 mV
